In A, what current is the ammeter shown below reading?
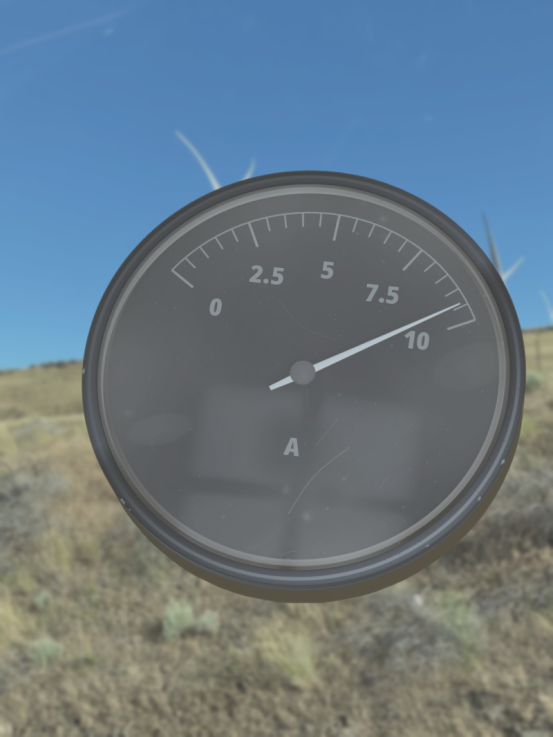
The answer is 9.5 A
